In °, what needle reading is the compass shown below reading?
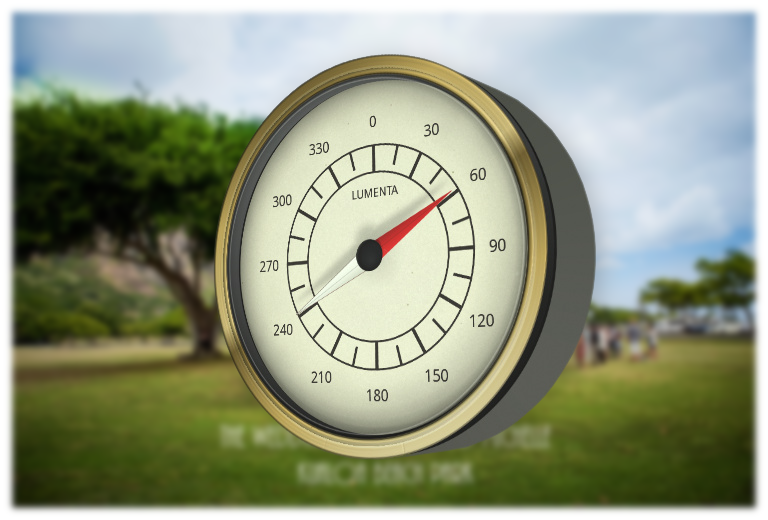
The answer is 60 °
